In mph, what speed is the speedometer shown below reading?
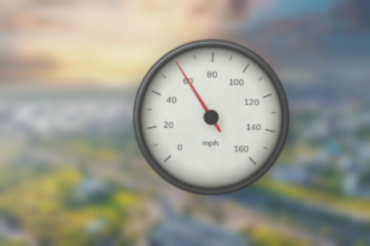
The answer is 60 mph
